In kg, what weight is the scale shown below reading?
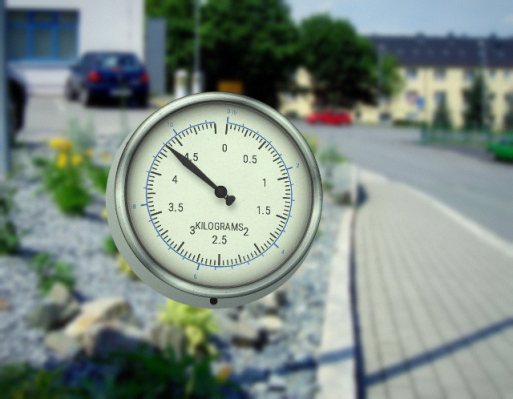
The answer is 4.35 kg
